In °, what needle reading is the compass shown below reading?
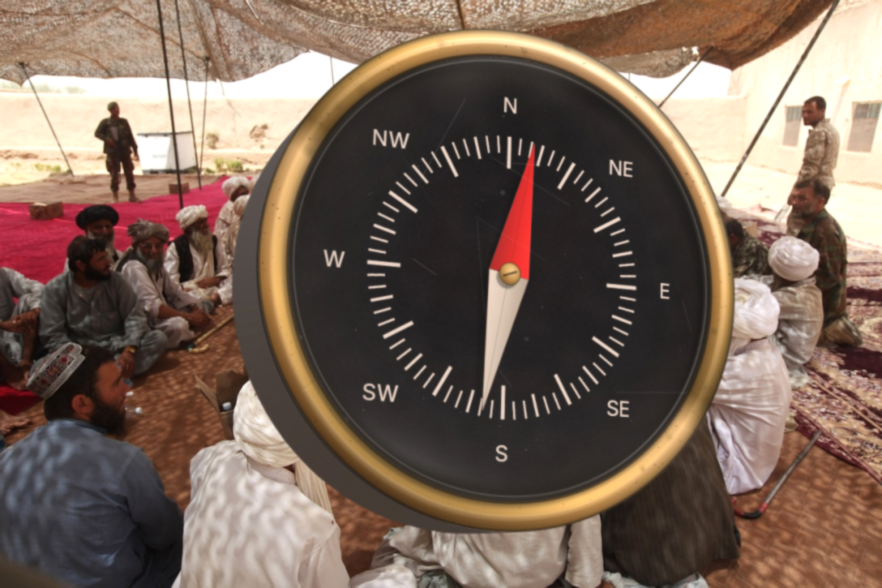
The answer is 10 °
